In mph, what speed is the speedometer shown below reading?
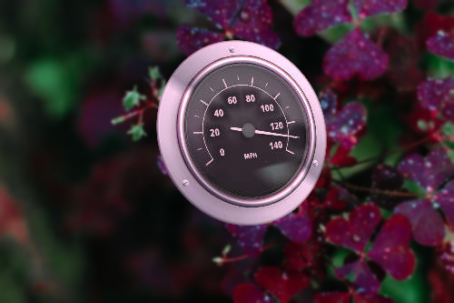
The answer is 130 mph
